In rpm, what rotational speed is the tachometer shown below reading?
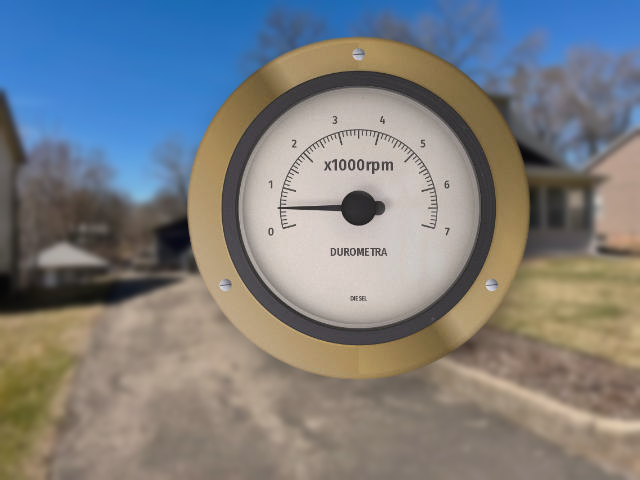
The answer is 500 rpm
